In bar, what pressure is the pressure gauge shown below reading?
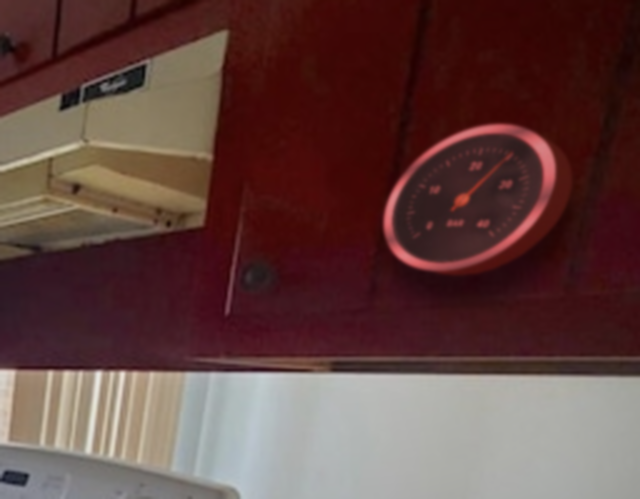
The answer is 25 bar
